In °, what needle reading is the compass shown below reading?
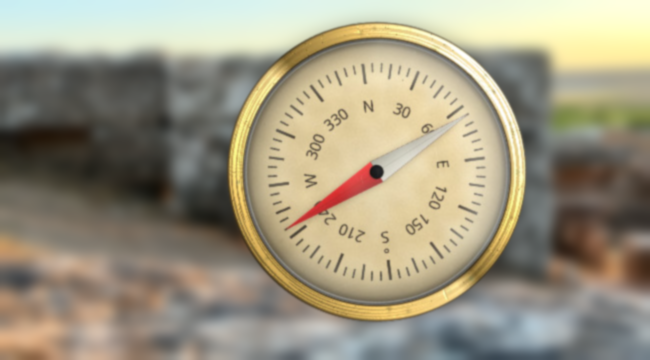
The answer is 245 °
